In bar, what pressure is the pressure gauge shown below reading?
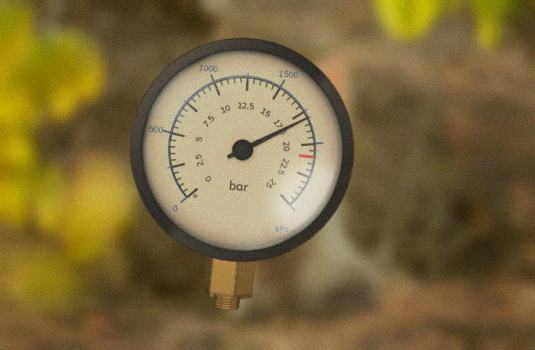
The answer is 18 bar
